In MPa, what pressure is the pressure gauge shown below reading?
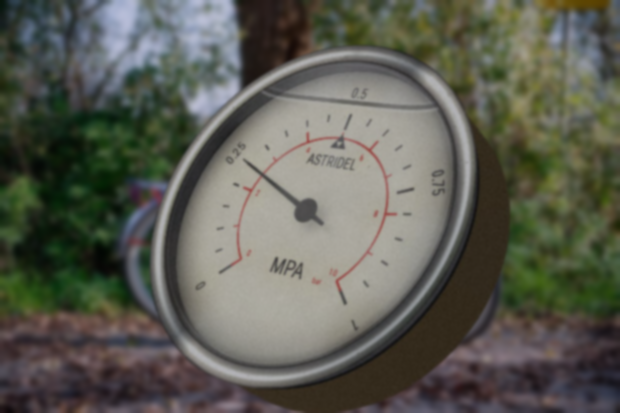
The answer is 0.25 MPa
